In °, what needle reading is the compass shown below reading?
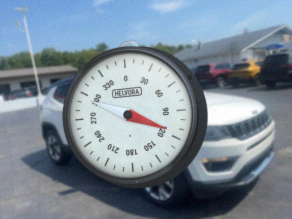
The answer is 115 °
